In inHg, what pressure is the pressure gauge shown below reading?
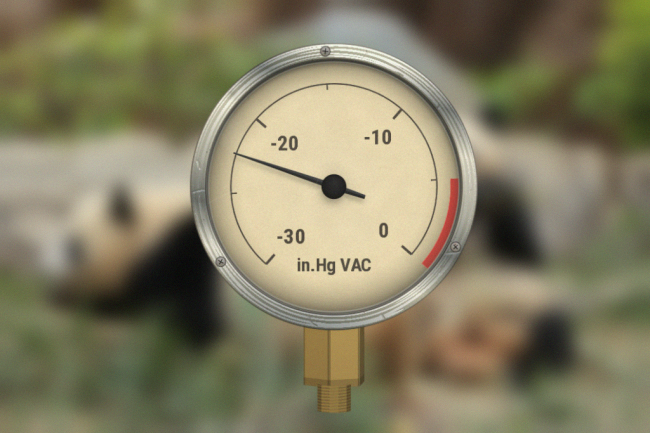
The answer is -22.5 inHg
